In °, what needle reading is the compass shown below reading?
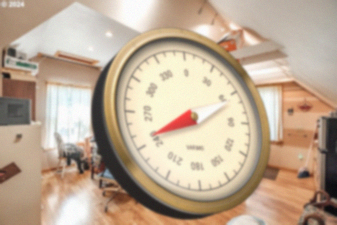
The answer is 245 °
